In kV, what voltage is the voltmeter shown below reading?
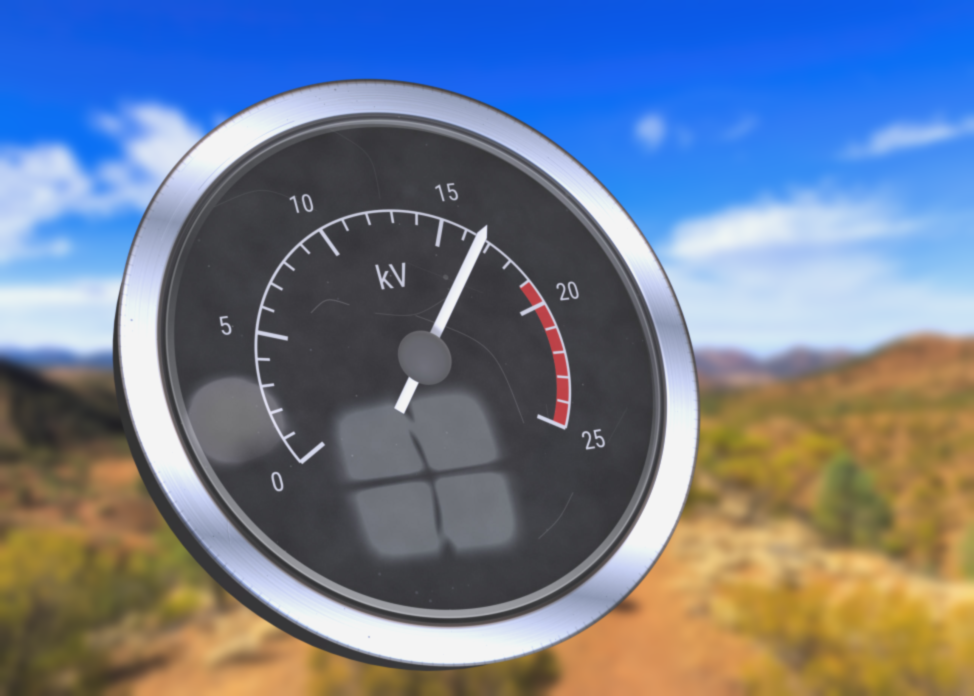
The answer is 16.5 kV
